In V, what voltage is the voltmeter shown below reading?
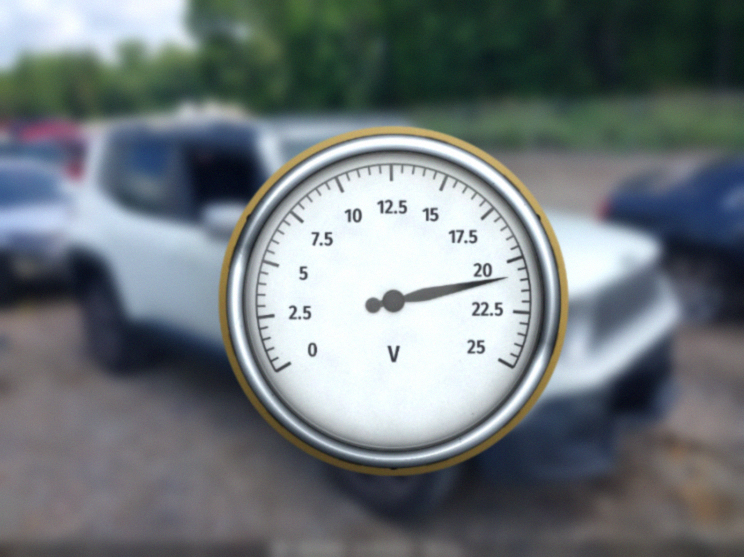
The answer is 20.75 V
